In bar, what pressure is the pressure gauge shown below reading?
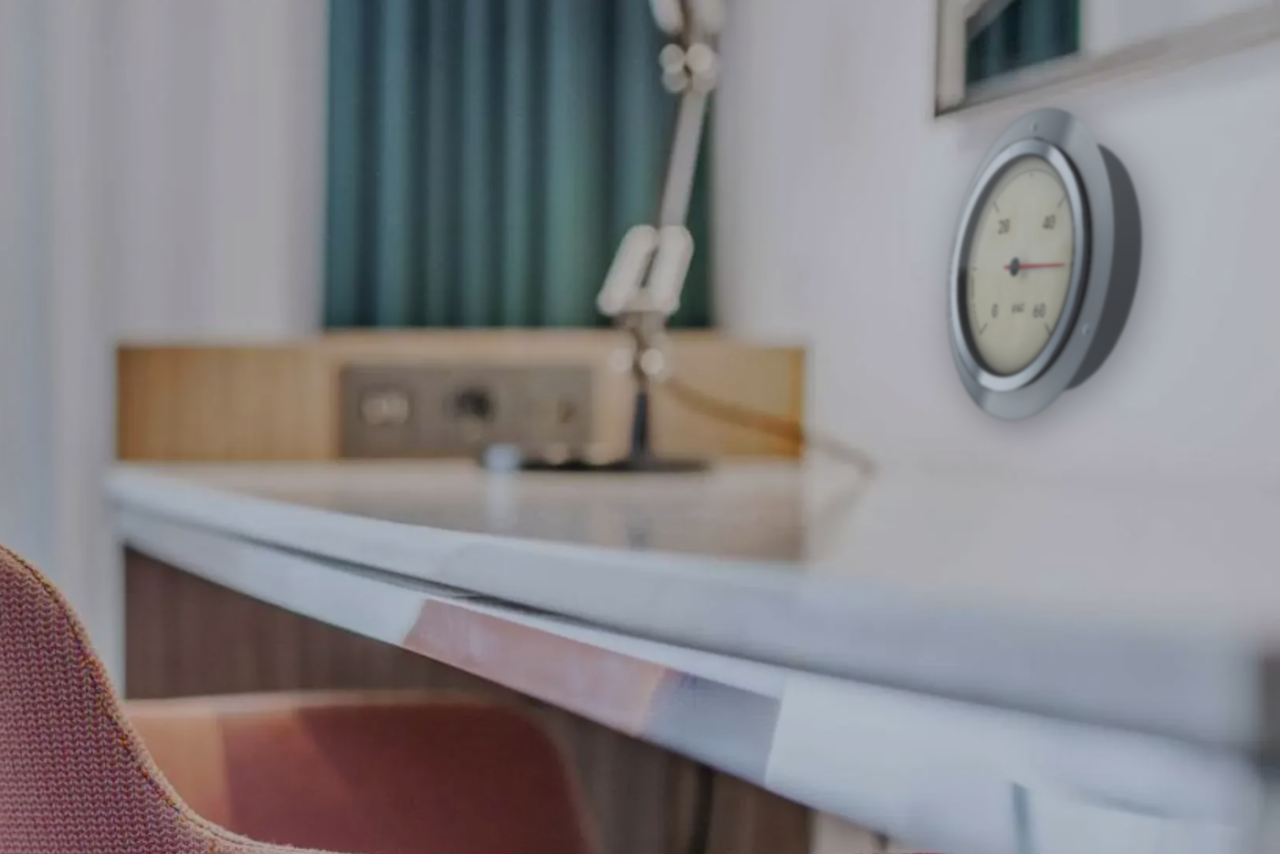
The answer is 50 bar
